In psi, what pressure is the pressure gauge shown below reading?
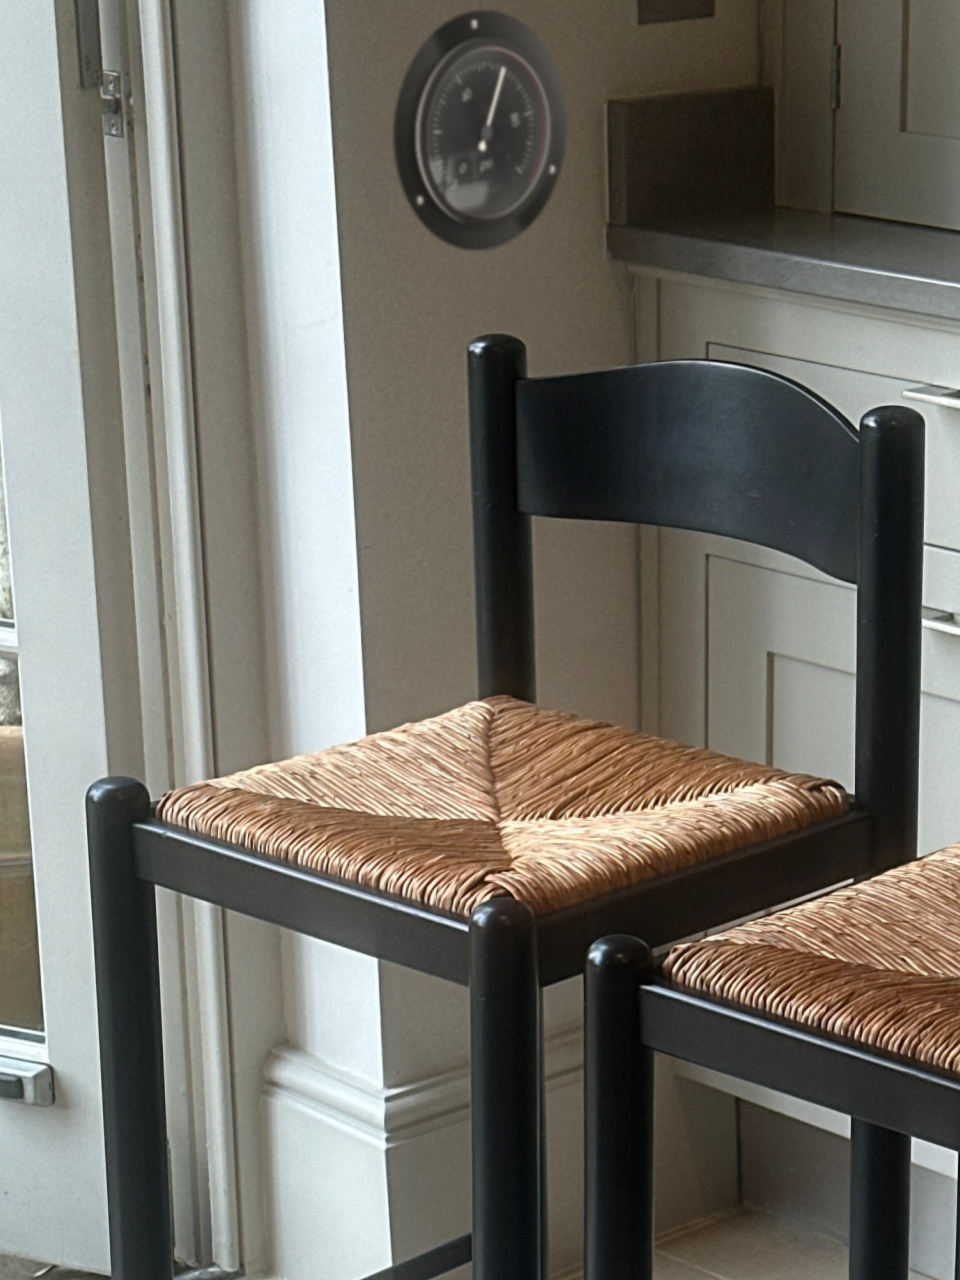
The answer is 60 psi
